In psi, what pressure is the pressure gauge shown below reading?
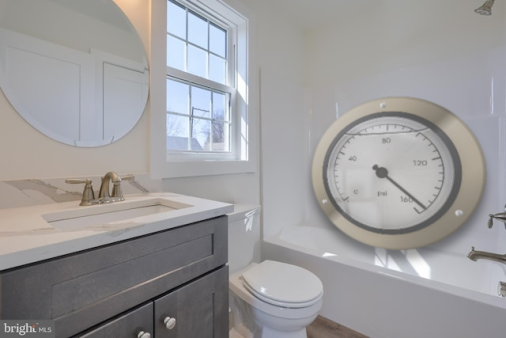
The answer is 155 psi
